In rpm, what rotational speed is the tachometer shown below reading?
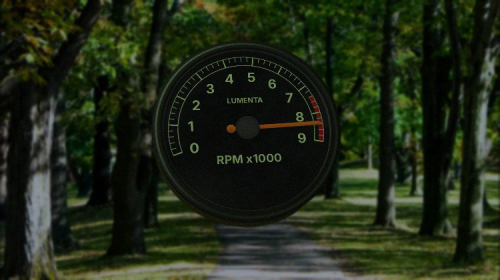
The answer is 8400 rpm
